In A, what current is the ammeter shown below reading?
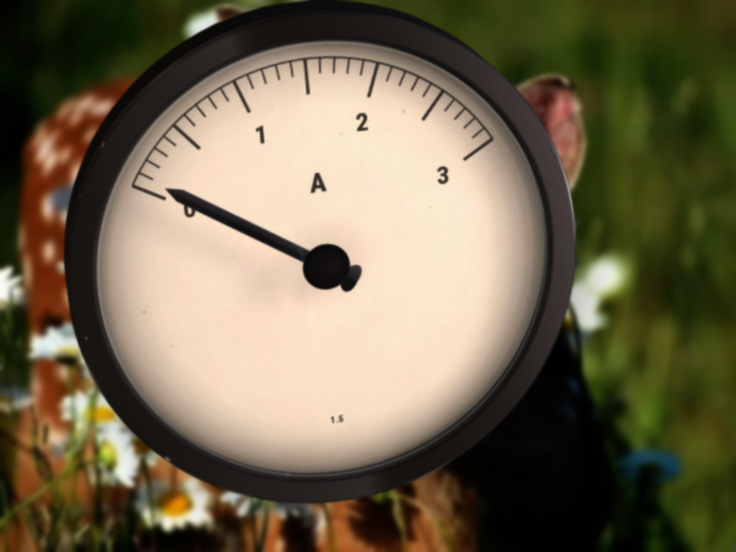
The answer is 0.1 A
